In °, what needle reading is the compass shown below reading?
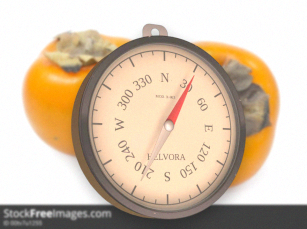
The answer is 30 °
